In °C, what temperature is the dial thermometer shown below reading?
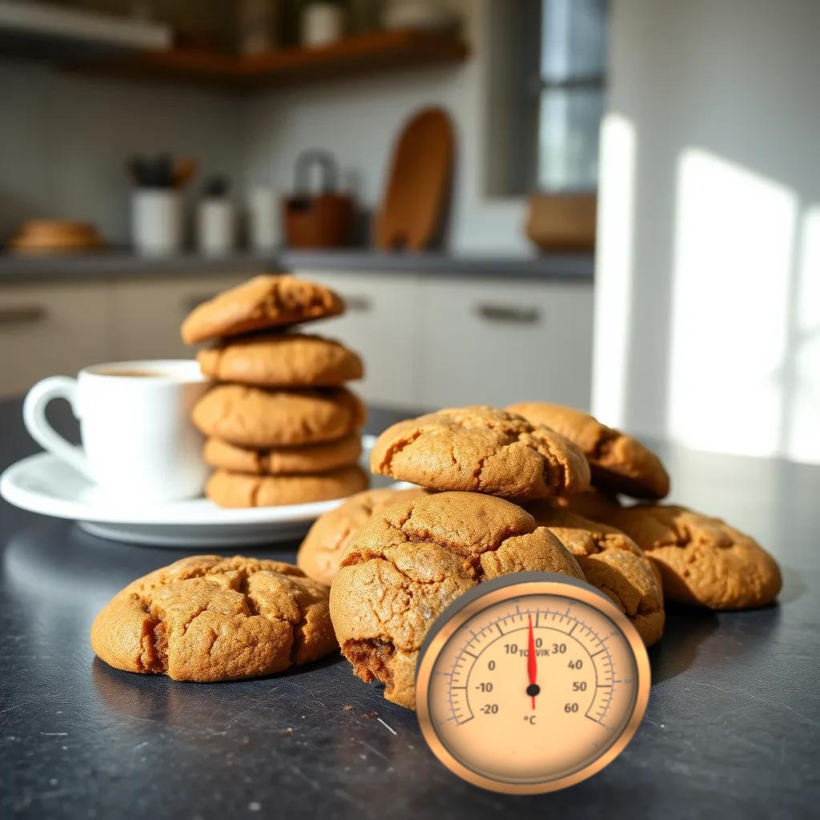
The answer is 18 °C
